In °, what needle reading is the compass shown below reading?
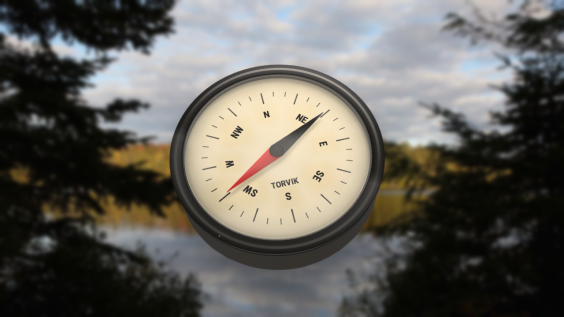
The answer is 240 °
